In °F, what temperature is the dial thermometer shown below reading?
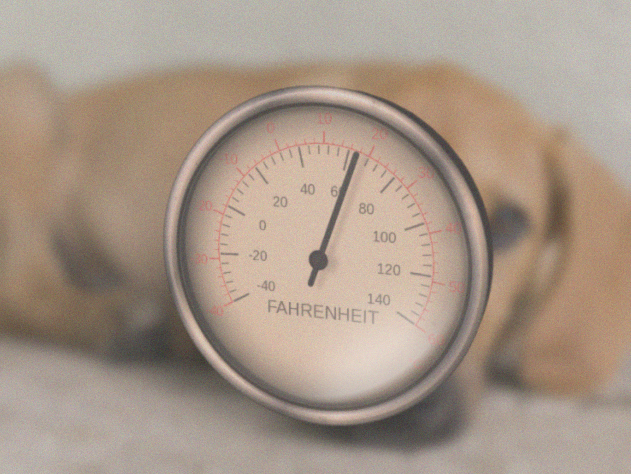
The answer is 64 °F
